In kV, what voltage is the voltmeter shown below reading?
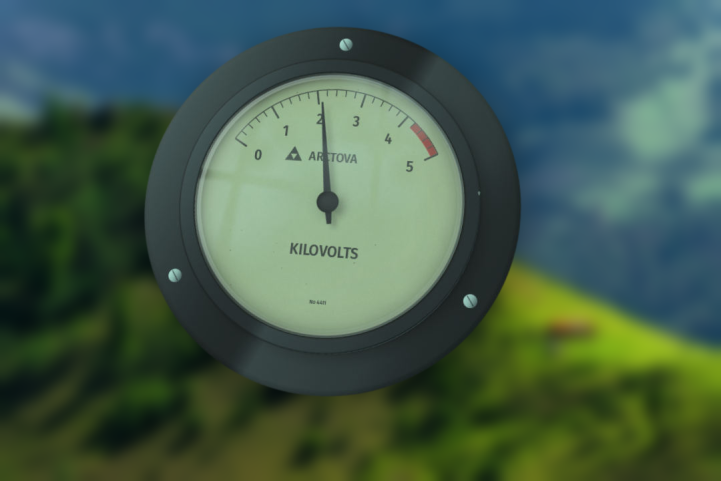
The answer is 2.1 kV
